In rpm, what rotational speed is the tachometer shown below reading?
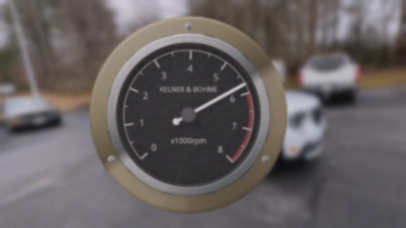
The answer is 5750 rpm
